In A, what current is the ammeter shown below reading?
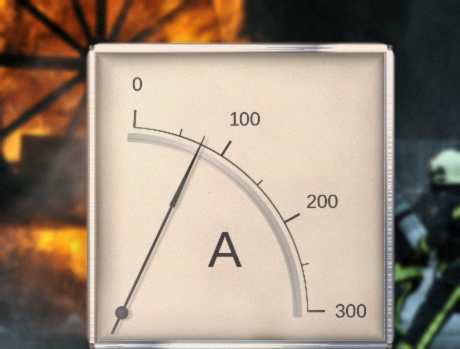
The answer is 75 A
